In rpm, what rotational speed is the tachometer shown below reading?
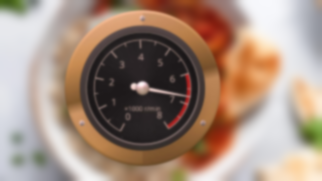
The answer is 6750 rpm
